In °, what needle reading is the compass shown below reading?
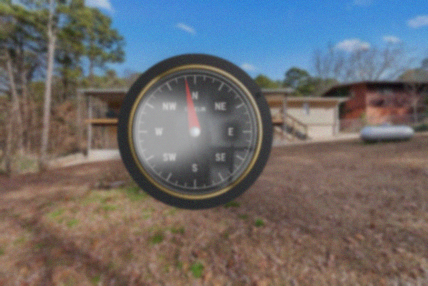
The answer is 350 °
